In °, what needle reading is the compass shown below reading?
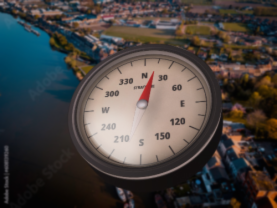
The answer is 15 °
